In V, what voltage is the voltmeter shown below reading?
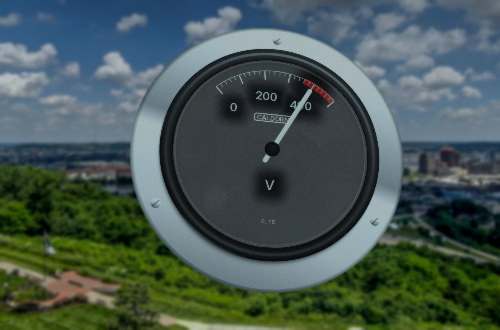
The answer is 400 V
